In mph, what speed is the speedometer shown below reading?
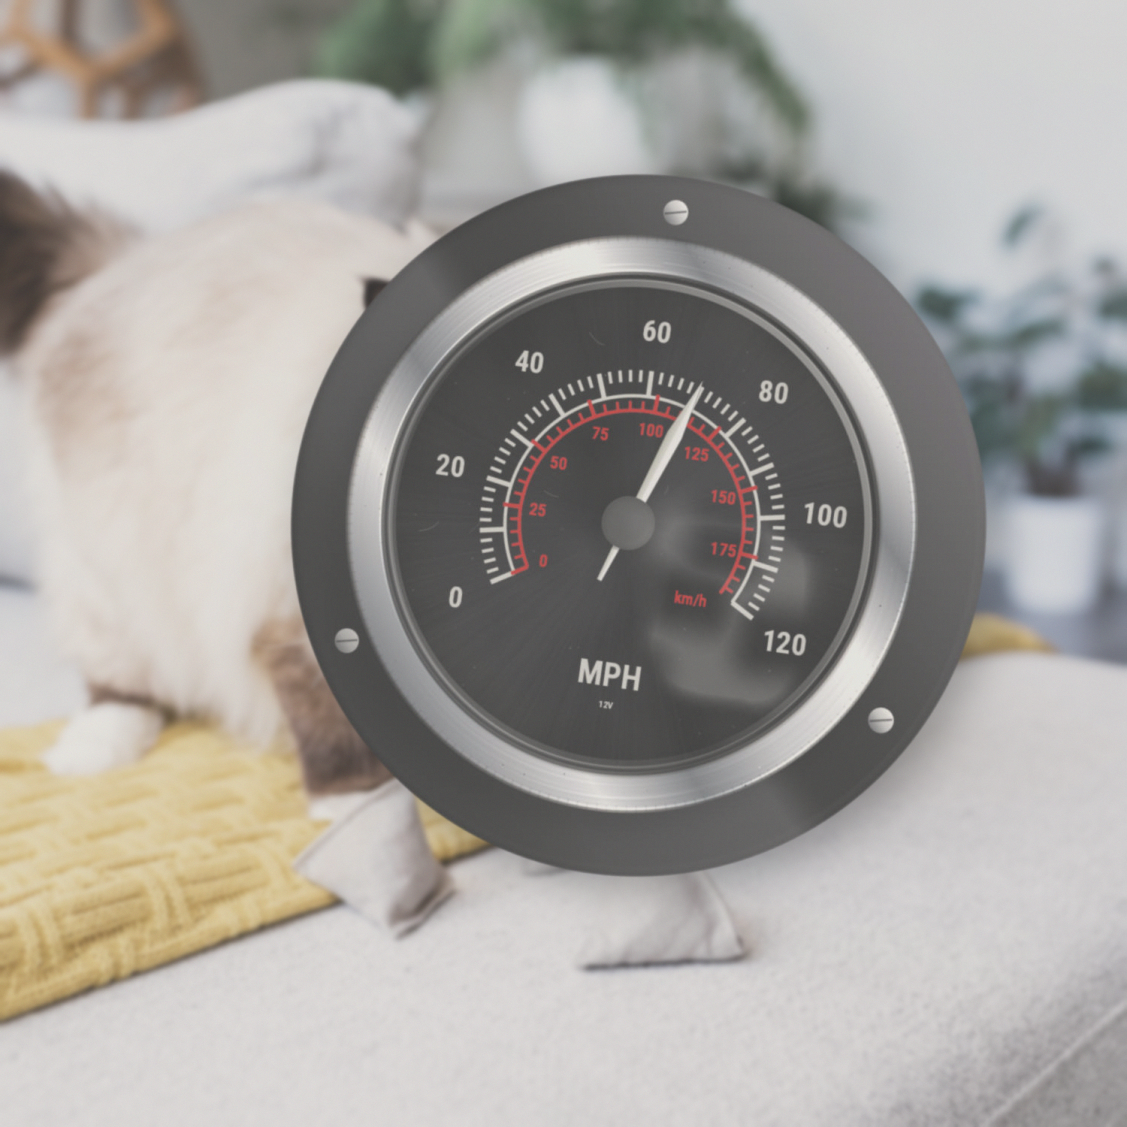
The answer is 70 mph
